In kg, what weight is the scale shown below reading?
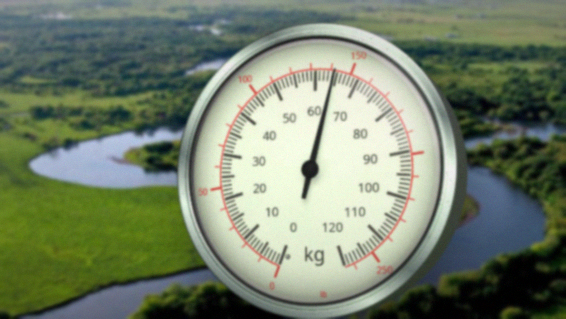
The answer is 65 kg
